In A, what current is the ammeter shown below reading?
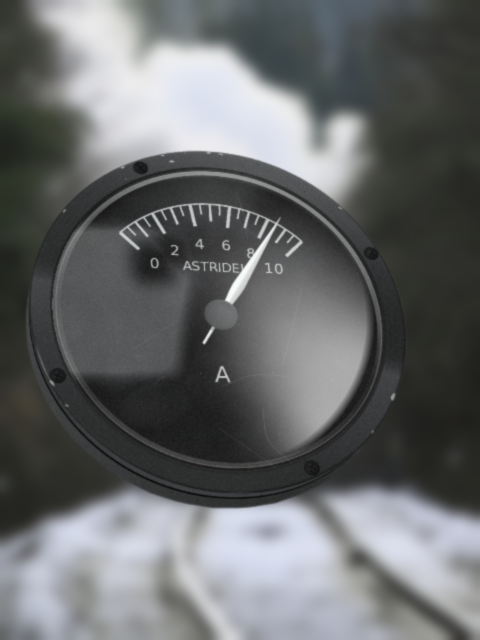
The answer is 8.5 A
